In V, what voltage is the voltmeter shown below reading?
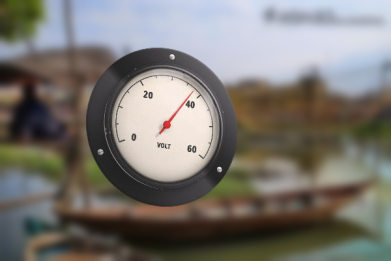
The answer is 37.5 V
